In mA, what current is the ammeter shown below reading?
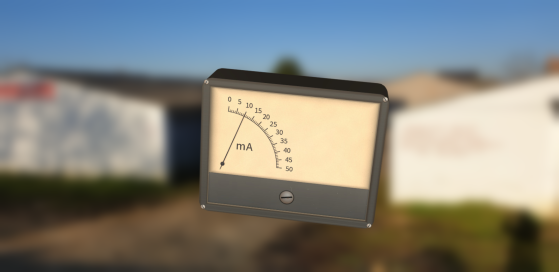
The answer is 10 mA
